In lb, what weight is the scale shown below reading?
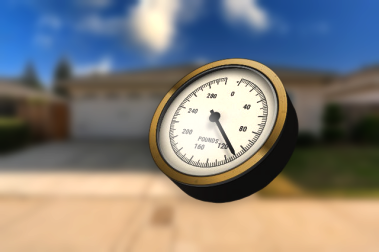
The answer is 110 lb
